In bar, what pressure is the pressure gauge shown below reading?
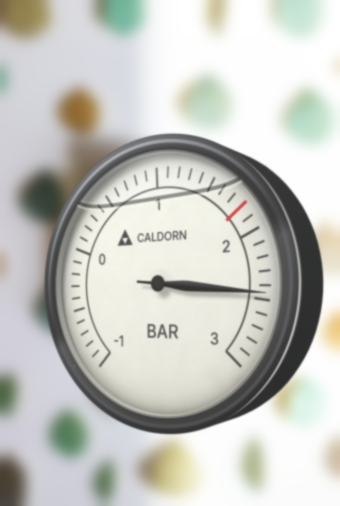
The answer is 2.45 bar
